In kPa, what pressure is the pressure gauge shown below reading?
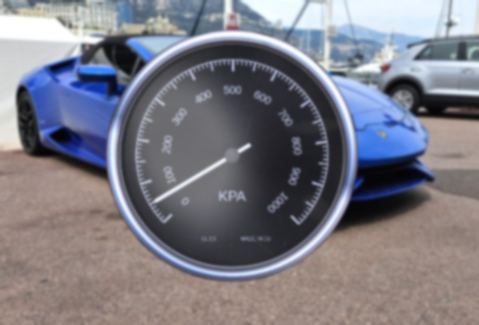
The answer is 50 kPa
